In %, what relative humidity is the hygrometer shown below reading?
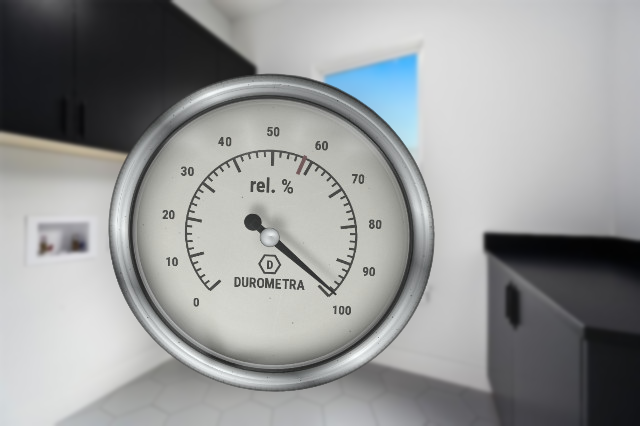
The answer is 98 %
